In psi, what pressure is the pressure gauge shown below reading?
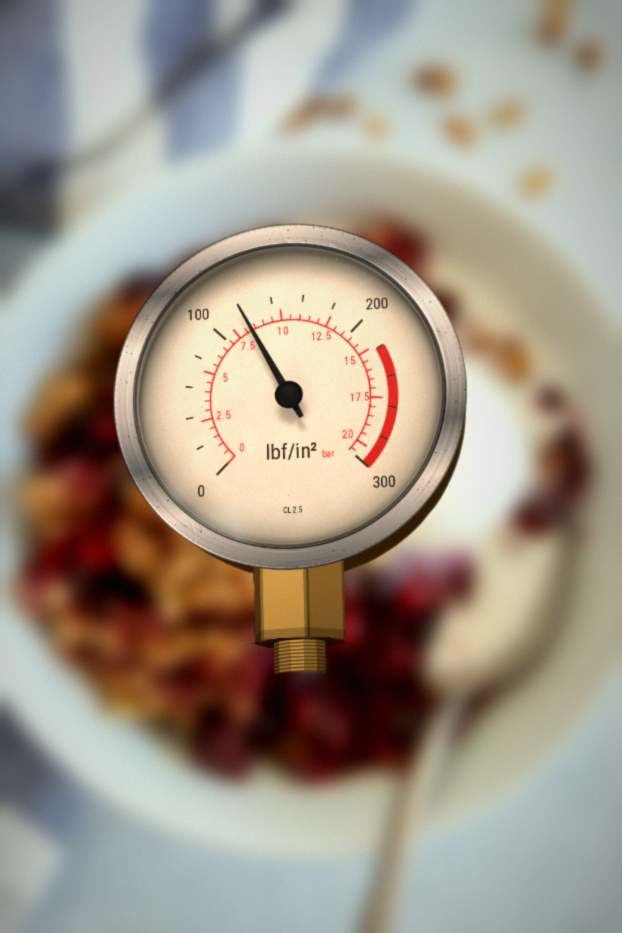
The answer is 120 psi
